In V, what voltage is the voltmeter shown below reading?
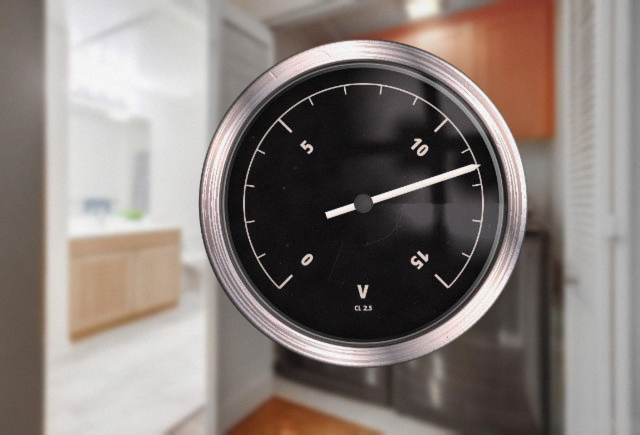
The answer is 11.5 V
